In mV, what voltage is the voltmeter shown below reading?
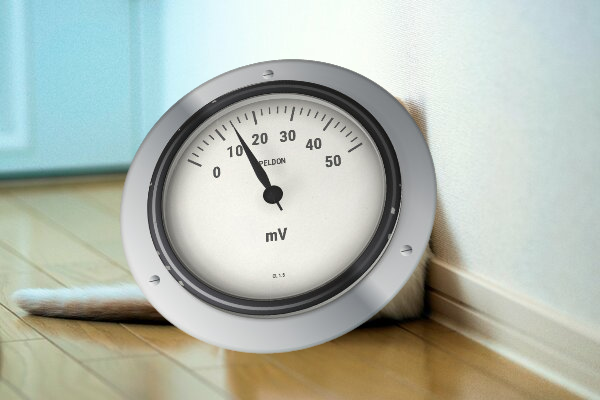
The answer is 14 mV
